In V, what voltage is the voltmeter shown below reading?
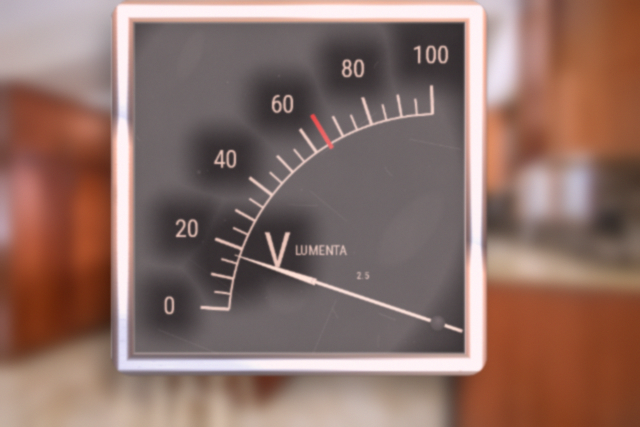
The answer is 17.5 V
